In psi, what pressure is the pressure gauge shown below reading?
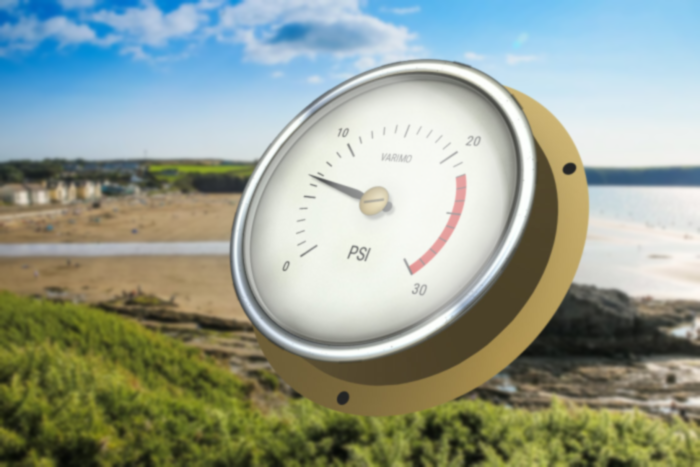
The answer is 6.5 psi
